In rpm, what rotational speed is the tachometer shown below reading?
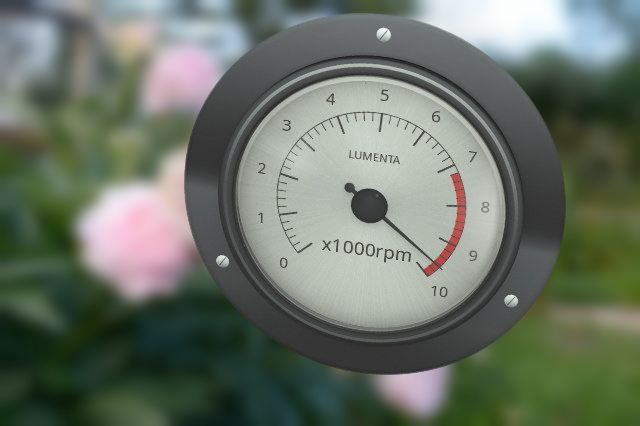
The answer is 9600 rpm
